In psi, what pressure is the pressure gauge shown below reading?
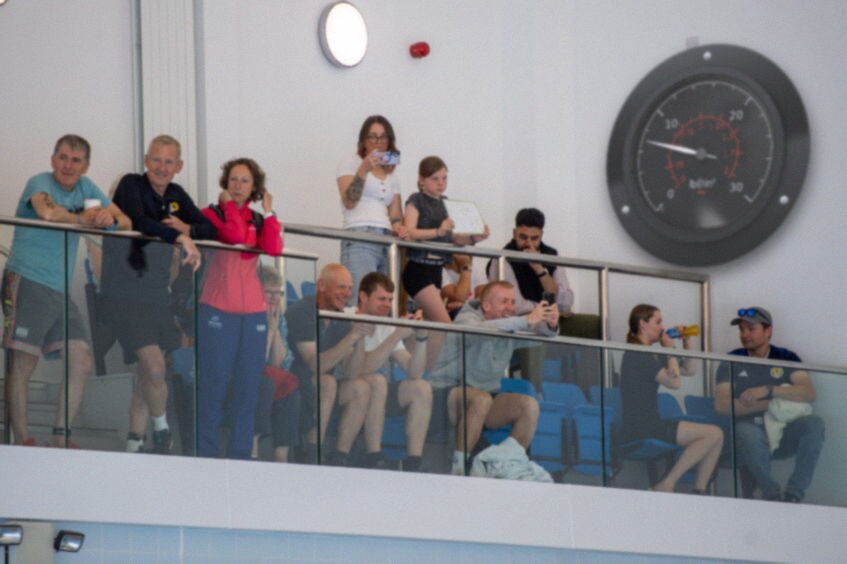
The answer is 7 psi
